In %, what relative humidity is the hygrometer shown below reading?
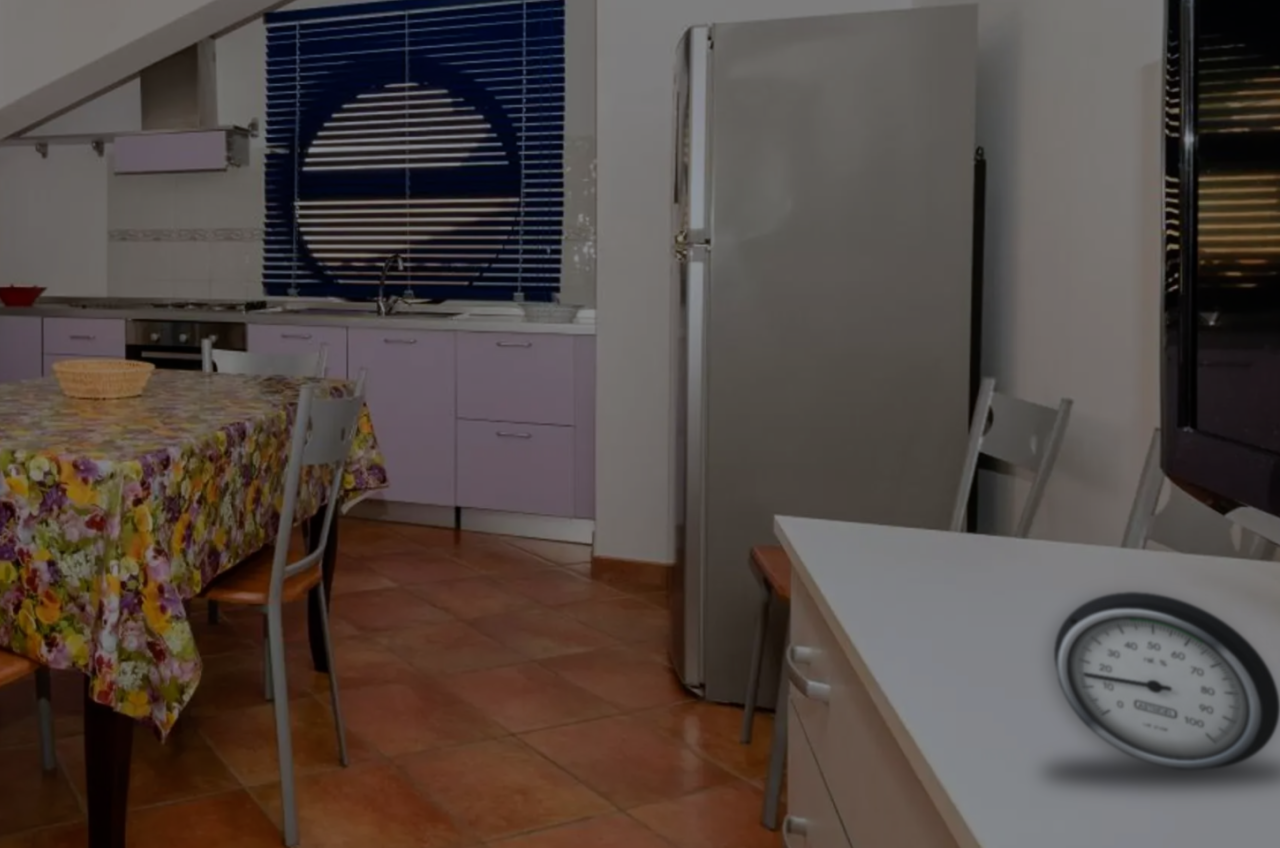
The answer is 15 %
